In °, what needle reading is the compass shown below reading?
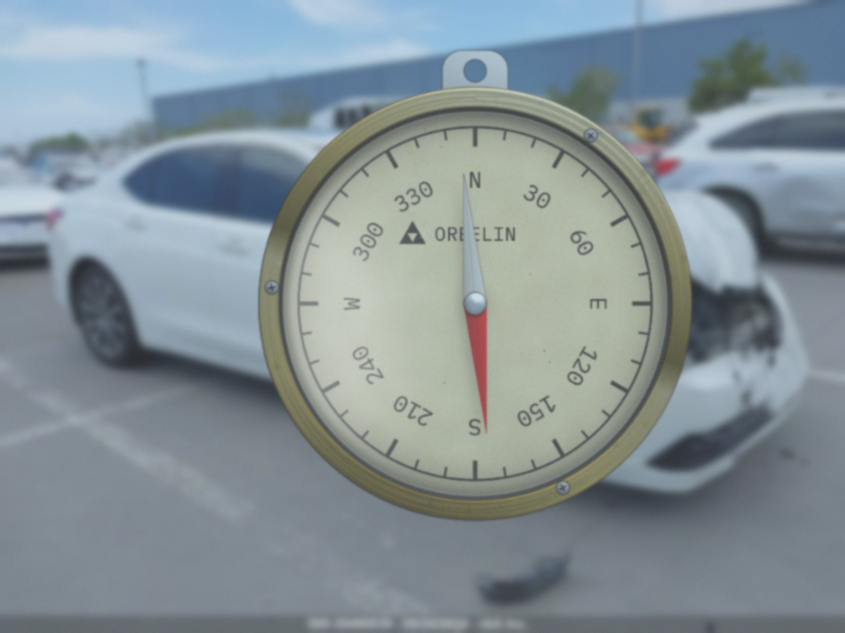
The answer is 175 °
